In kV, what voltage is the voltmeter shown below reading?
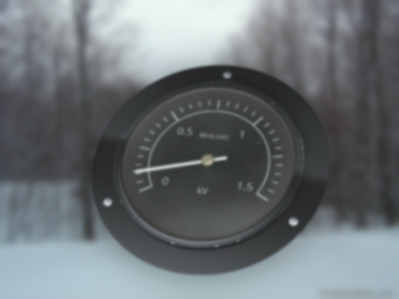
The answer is 0.1 kV
